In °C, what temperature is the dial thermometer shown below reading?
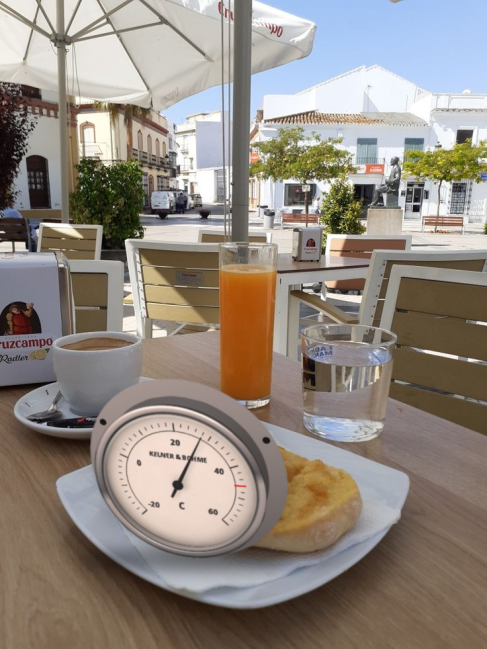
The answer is 28 °C
